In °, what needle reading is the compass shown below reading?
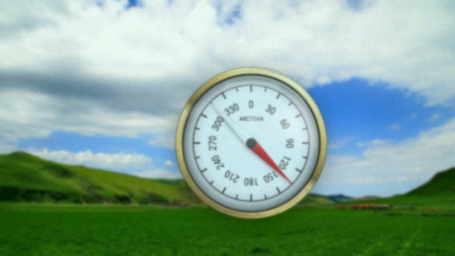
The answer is 135 °
